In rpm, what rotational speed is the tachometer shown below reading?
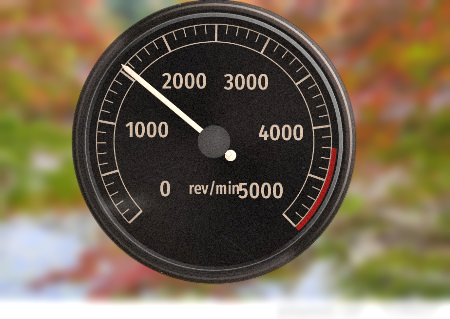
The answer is 1550 rpm
